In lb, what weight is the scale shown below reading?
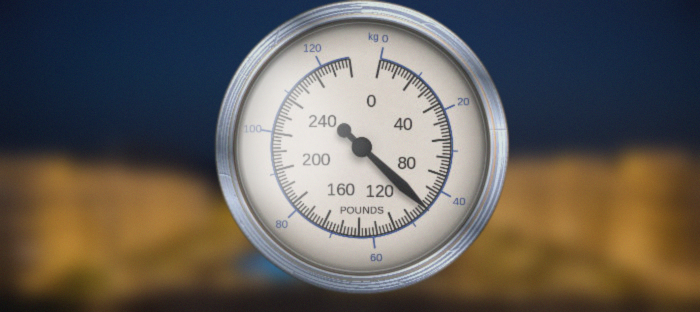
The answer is 100 lb
